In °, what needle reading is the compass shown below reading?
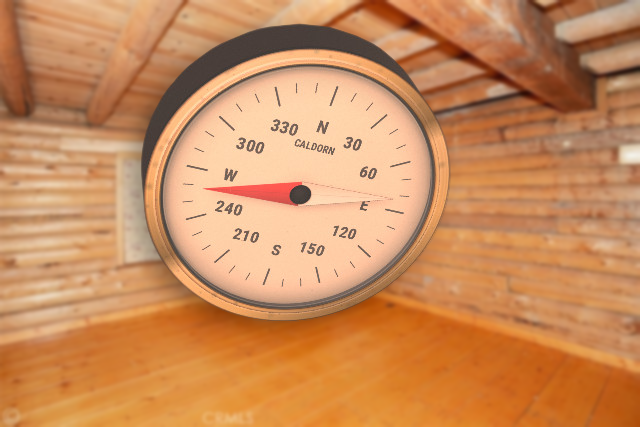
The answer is 260 °
